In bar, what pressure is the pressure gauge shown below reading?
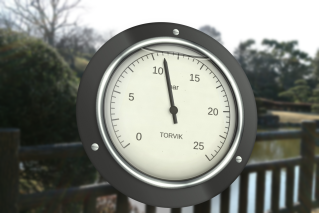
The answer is 11 bar
